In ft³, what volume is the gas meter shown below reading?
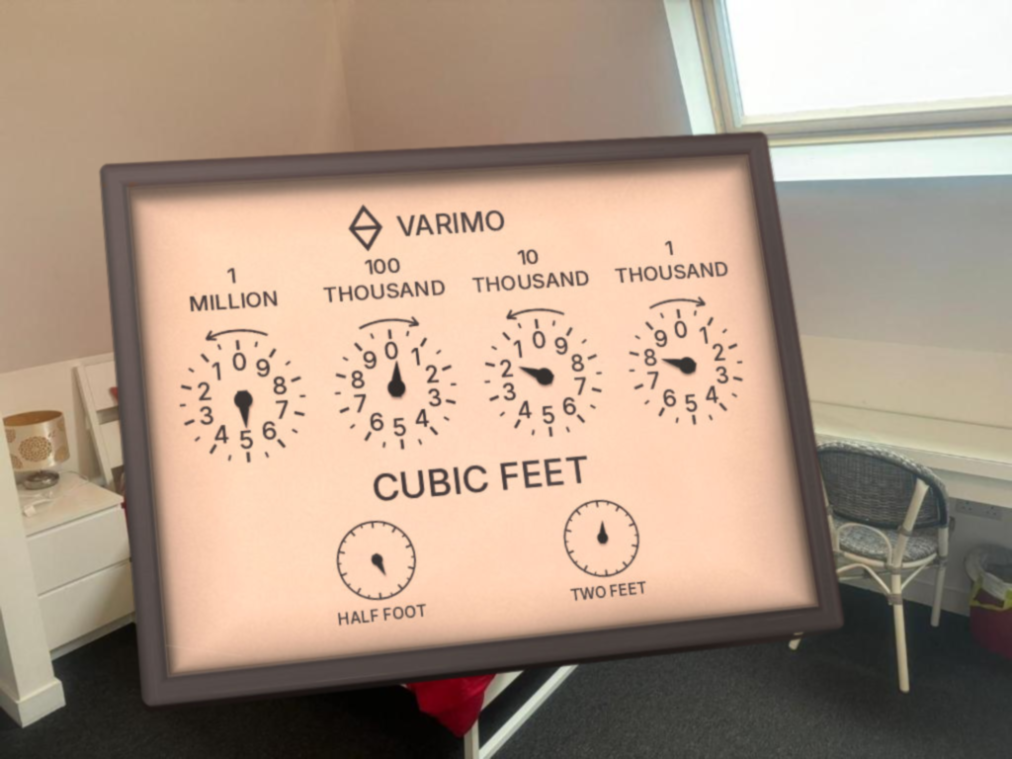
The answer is 501800 ft³
